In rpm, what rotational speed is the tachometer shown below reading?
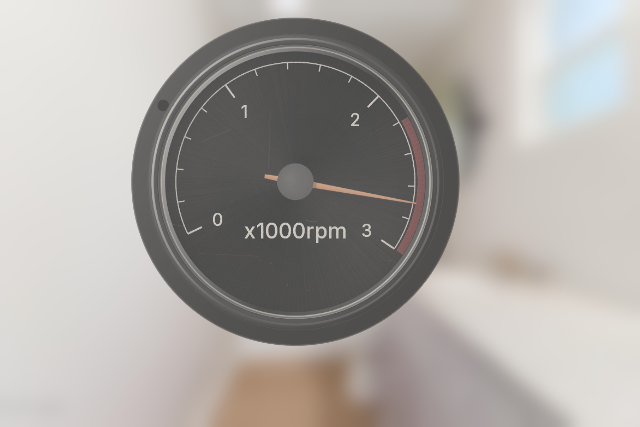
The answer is 2700 rpm
